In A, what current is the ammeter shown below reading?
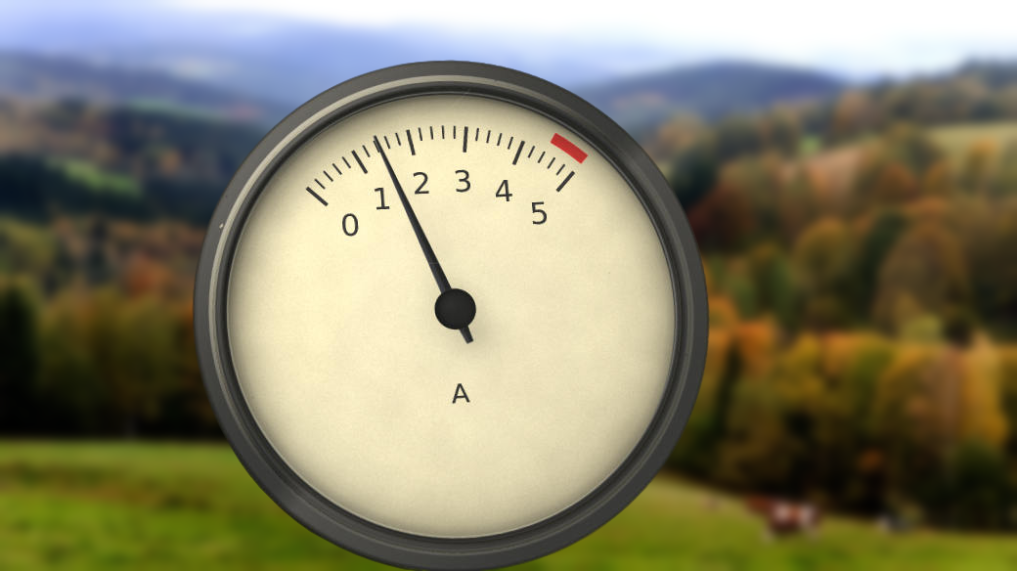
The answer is 1.4 A
